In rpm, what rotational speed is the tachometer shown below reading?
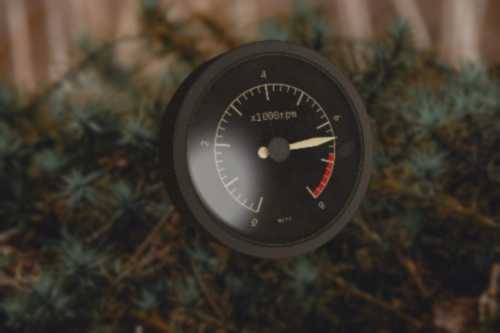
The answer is 6400 rpm
